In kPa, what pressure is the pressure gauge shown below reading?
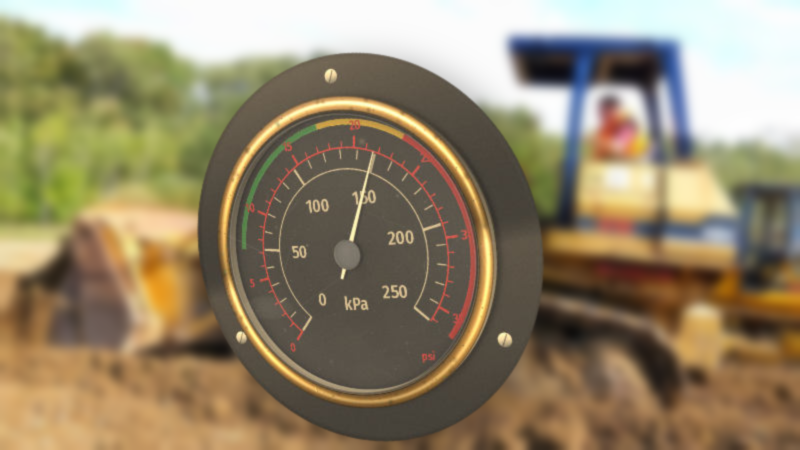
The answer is 150 kPa
